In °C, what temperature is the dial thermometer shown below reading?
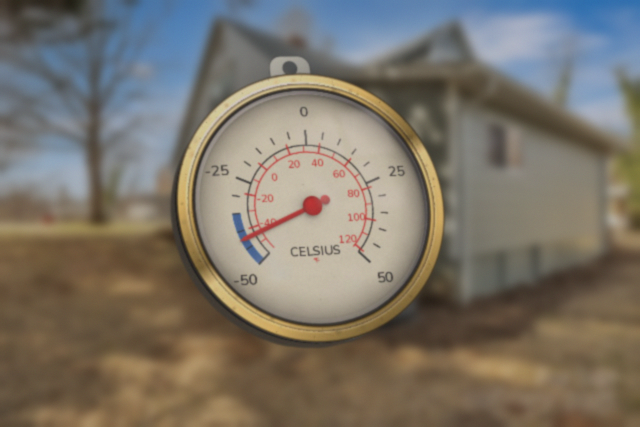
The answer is -42.5 °C
